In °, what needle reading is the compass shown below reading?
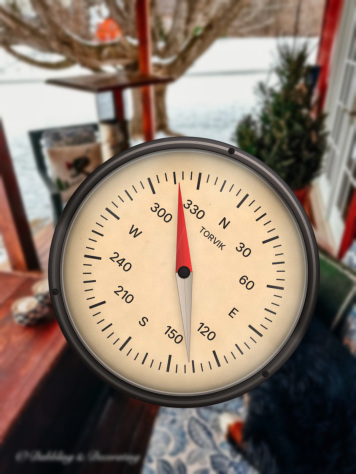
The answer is 317.5 °
